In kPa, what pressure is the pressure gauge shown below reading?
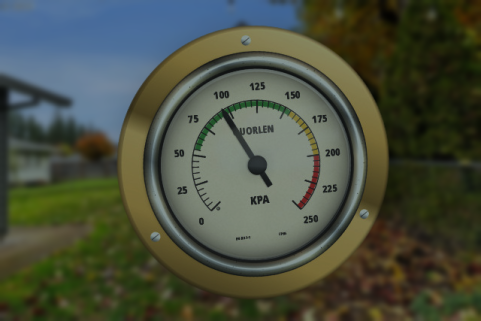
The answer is 95 kPa
